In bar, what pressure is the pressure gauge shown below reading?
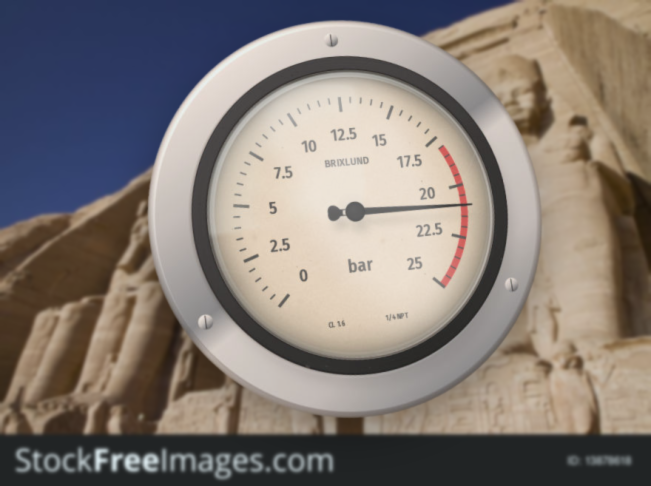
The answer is 21 bar
